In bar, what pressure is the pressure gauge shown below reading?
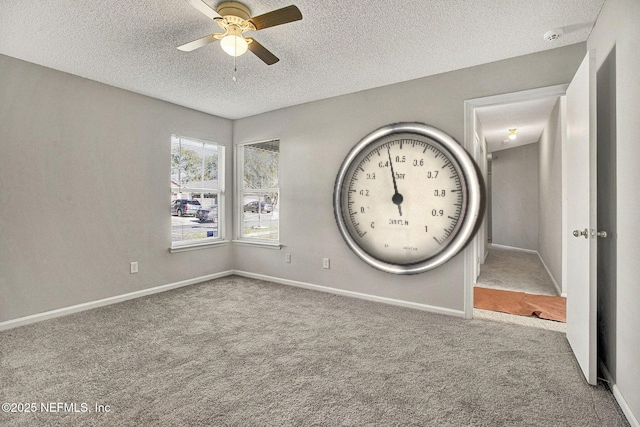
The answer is 0.45 bar
